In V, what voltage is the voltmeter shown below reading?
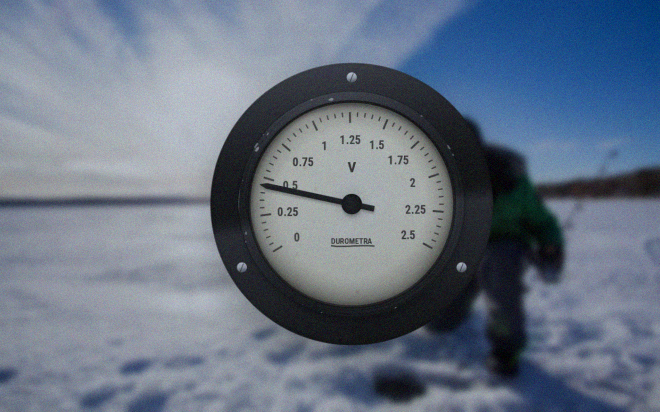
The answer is 0.45 V
